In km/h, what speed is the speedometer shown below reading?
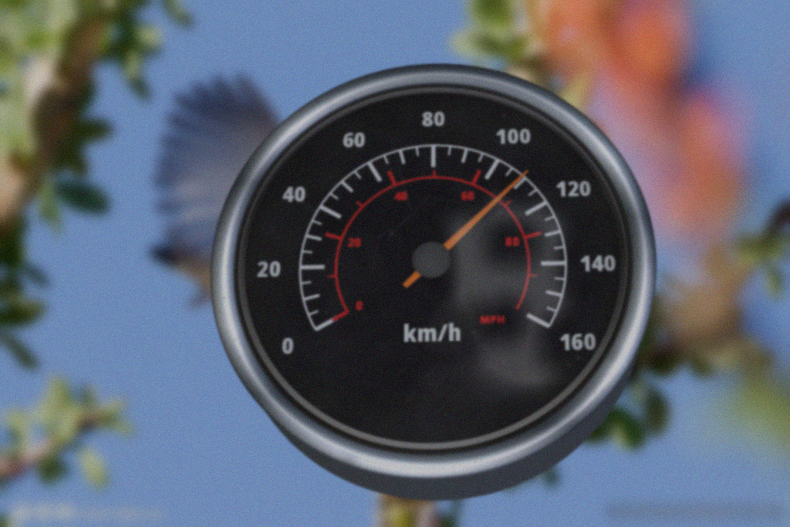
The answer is 110 km/h
